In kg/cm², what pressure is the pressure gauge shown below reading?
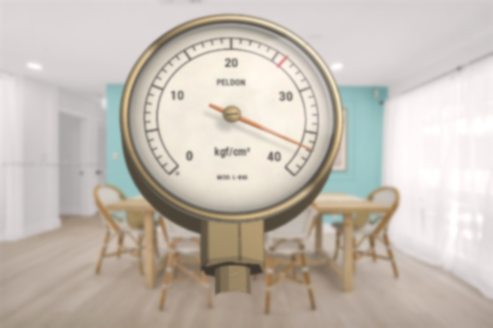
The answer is 37 kg/cm²
